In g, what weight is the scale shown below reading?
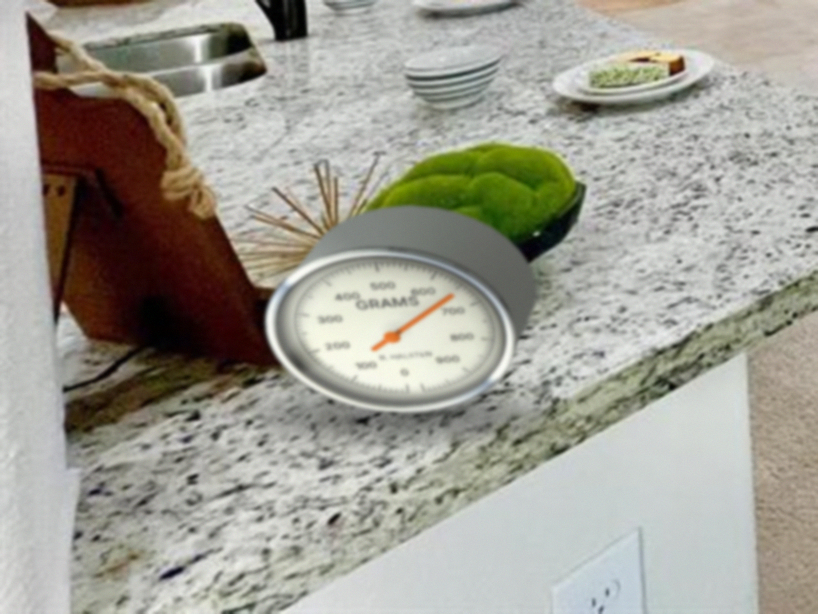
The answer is 650 g
